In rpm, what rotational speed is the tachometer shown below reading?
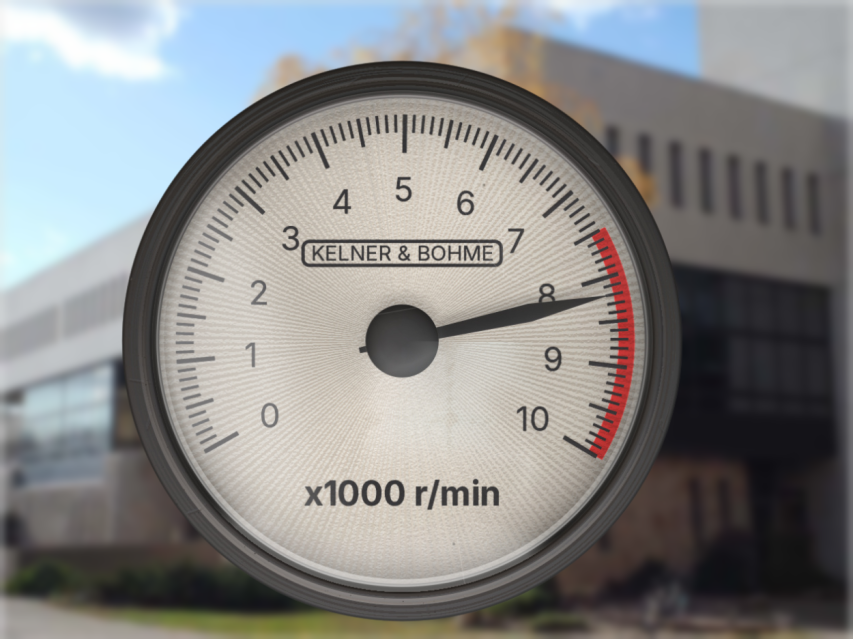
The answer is 8200 rpm
